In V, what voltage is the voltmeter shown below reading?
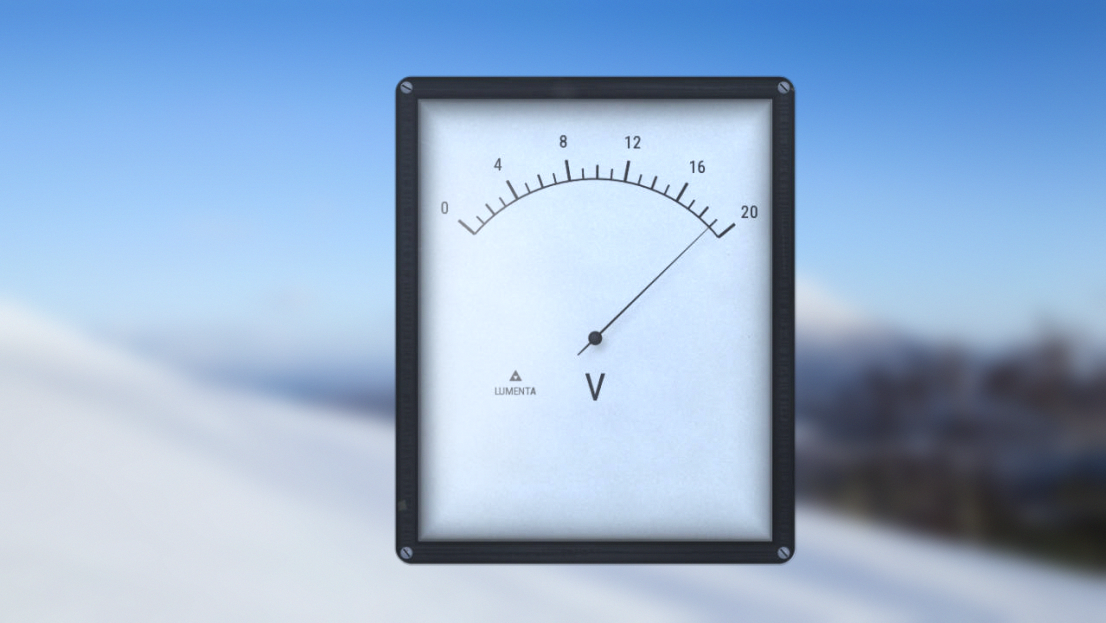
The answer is 19 V
